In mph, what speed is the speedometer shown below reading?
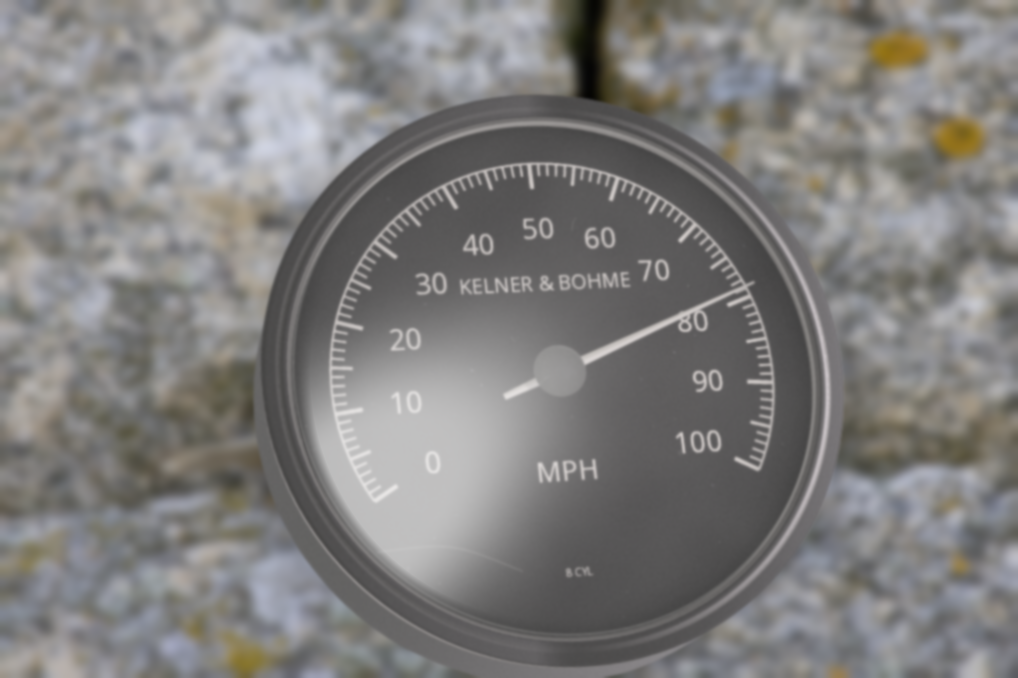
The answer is 79 mph
